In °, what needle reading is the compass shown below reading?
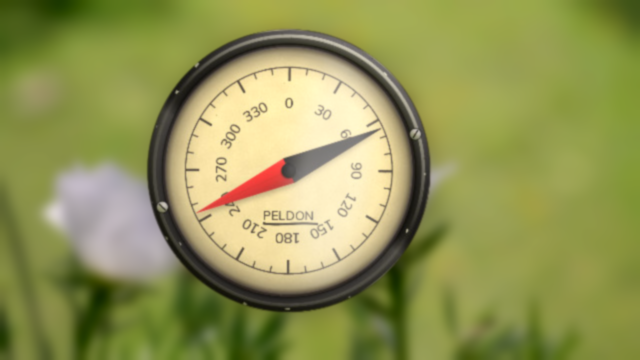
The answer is 245 °
